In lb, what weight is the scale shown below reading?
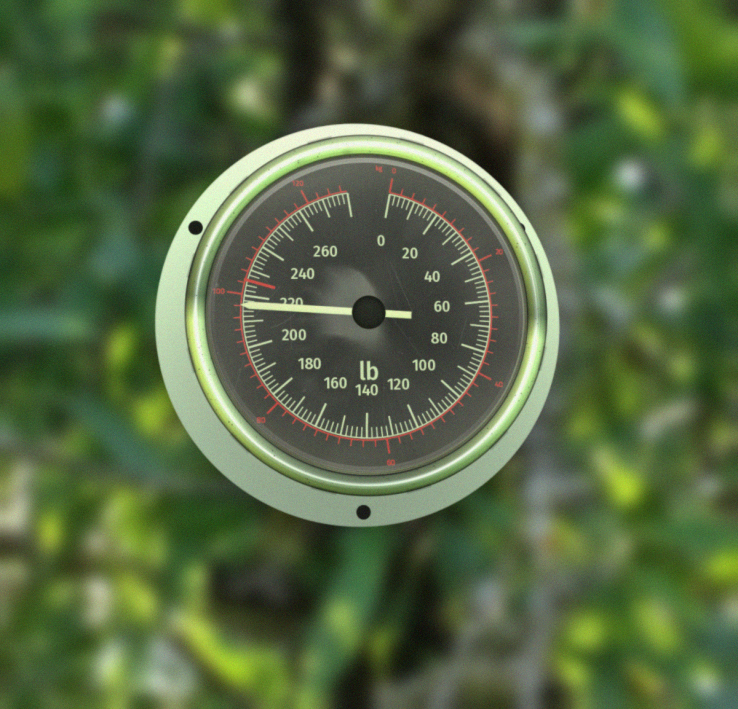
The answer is 216 lb
